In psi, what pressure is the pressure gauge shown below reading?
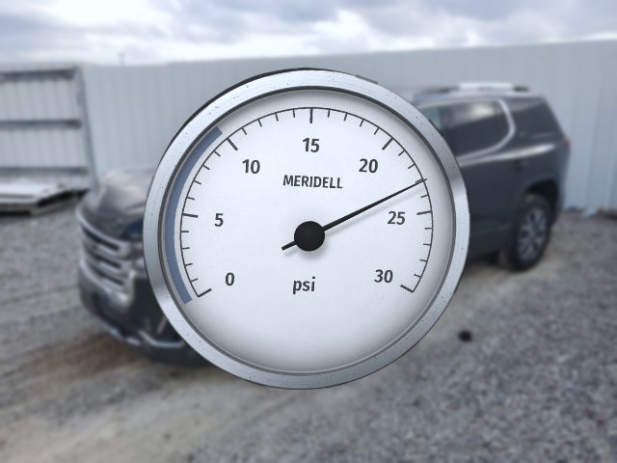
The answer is 23 psi
